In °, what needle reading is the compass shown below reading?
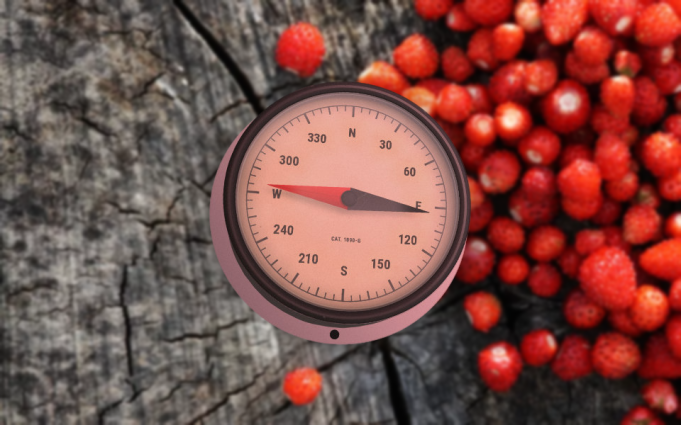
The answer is 275 °
